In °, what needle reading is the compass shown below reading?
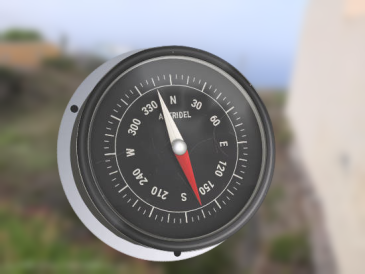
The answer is 165 °
